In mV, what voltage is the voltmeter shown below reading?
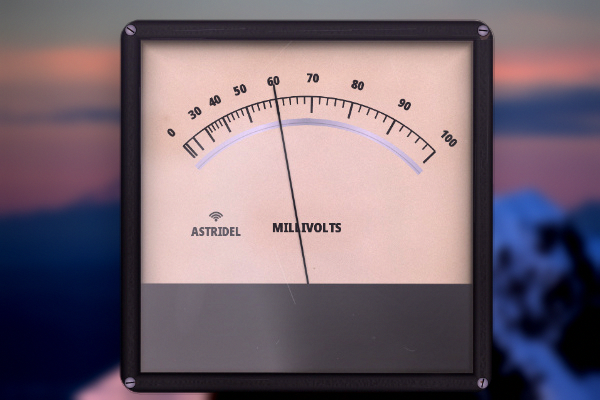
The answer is 60 mV
